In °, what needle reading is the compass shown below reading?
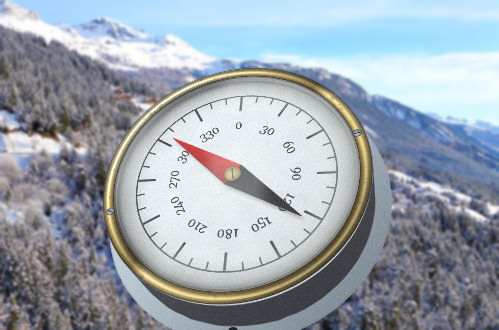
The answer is 305 °
